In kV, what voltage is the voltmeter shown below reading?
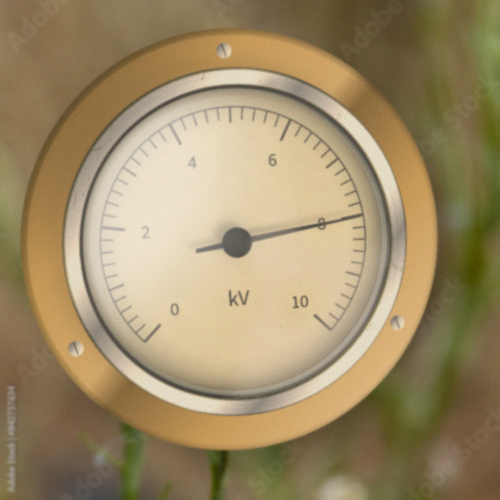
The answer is 8 kV
